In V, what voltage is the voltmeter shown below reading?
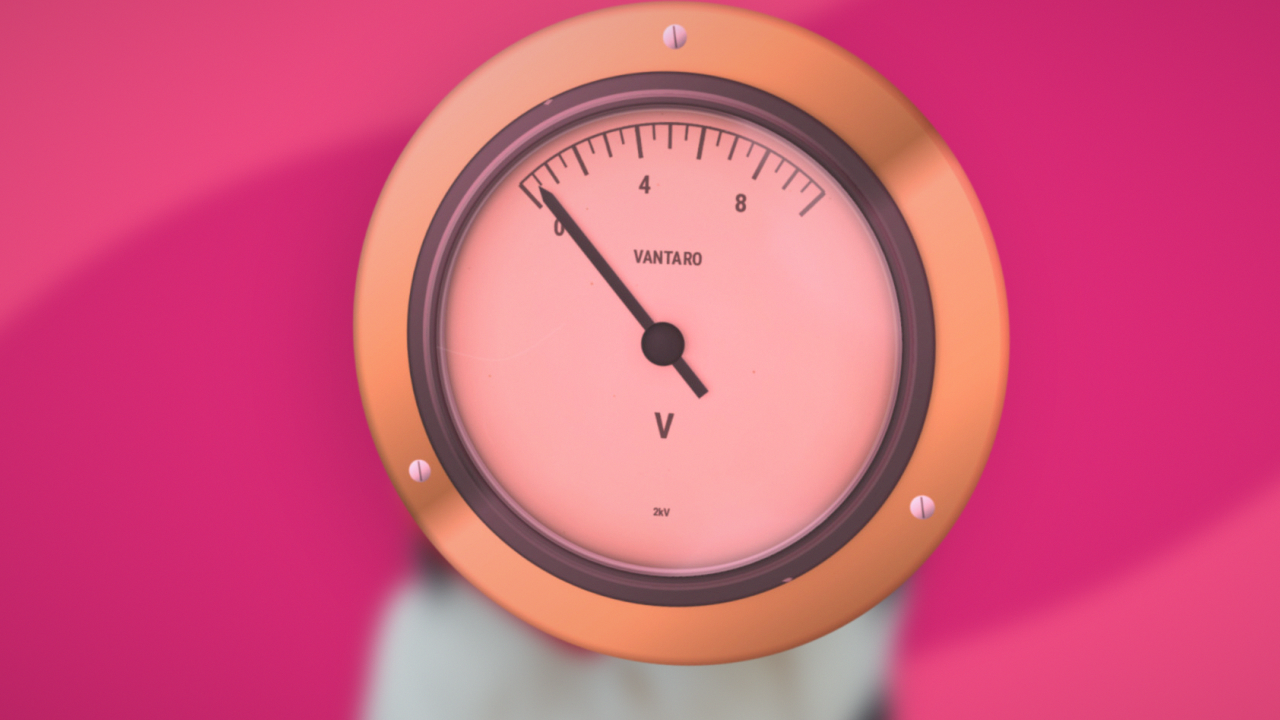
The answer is 0.5 V
